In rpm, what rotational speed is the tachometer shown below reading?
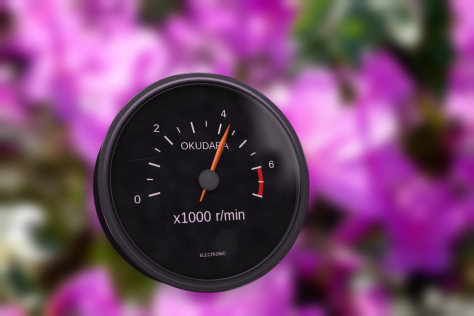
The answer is 4250 rpm
